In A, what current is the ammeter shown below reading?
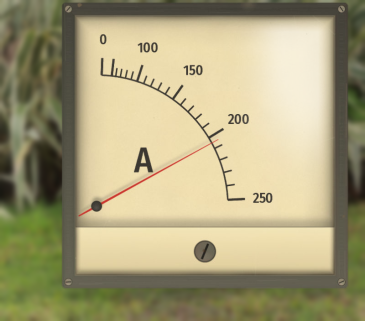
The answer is 205 A
